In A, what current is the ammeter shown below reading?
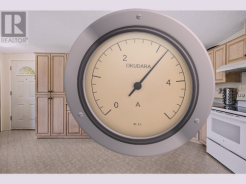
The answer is 3.2 A
